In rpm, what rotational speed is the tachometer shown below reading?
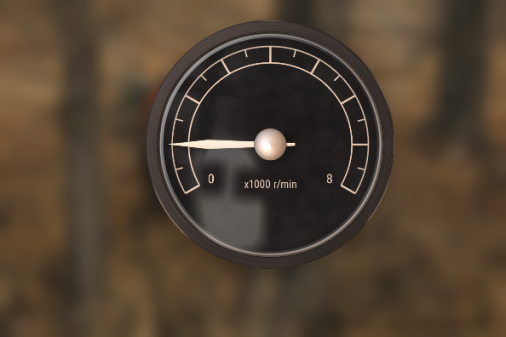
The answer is 1000 rpm
